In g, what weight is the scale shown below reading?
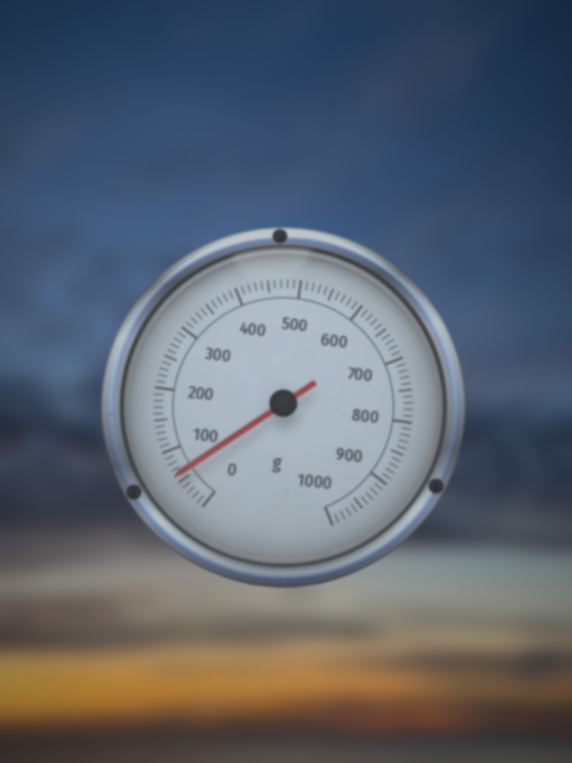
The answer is 60 g
